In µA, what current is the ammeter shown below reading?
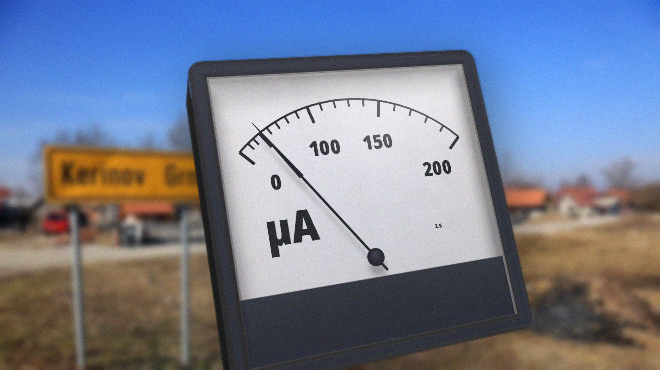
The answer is 50 µA
